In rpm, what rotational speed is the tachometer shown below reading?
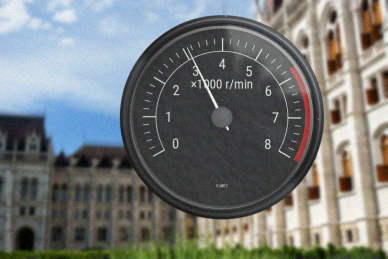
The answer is 3100 rpm
